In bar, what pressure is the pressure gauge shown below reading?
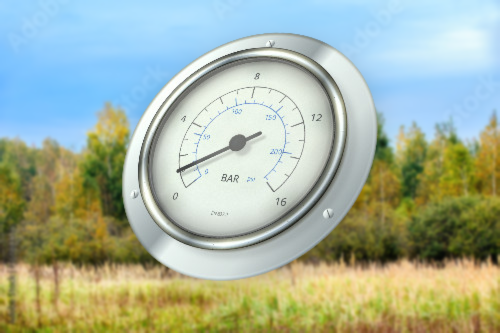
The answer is 1 bar
